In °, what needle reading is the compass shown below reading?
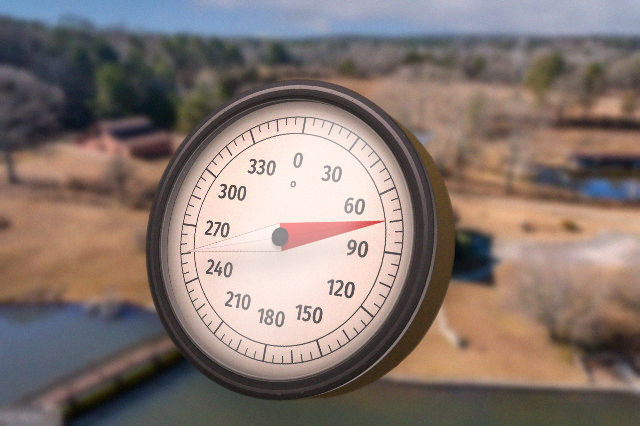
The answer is 75 °
